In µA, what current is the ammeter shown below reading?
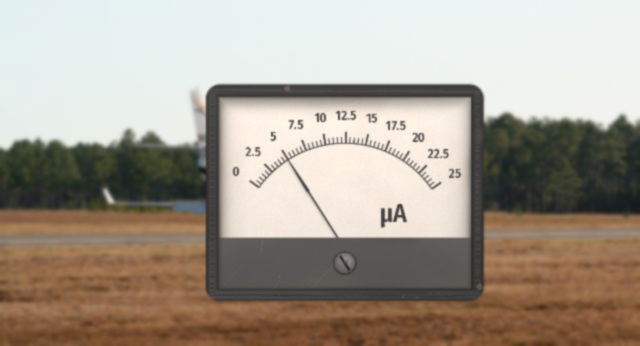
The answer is 5 µA
